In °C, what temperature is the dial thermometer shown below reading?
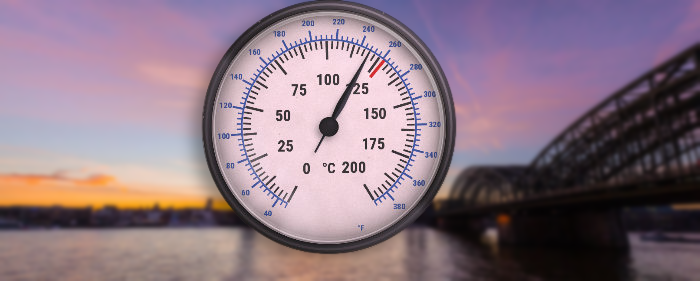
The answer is 120 °C
